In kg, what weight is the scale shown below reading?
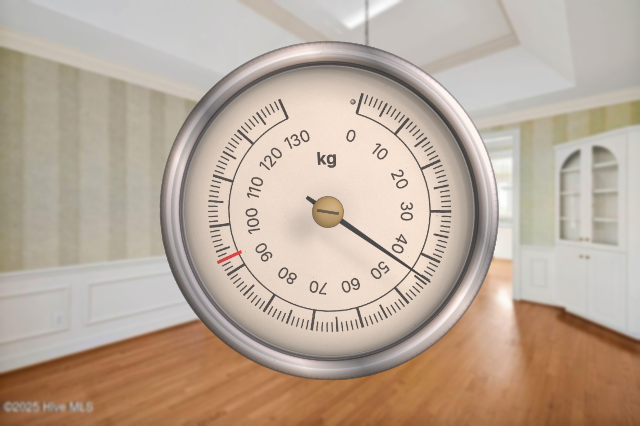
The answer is 44 kg
